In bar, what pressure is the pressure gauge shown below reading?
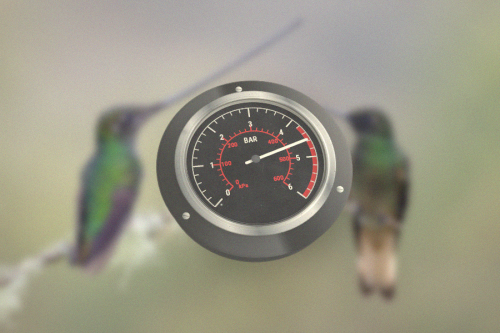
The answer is 4.6 bar
